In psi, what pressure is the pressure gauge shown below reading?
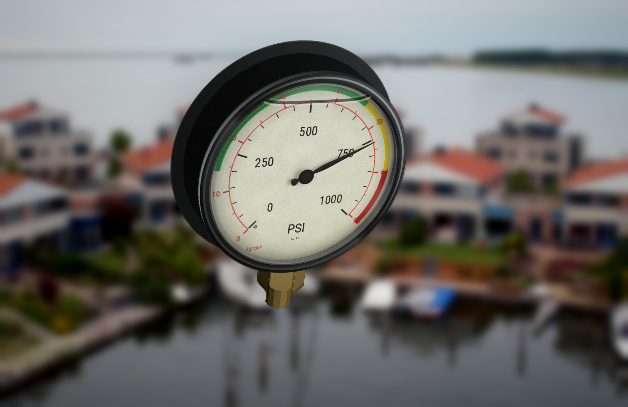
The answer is 750 psi
